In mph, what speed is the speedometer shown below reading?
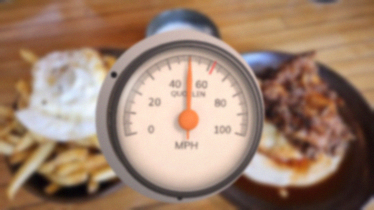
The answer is 50 mph
